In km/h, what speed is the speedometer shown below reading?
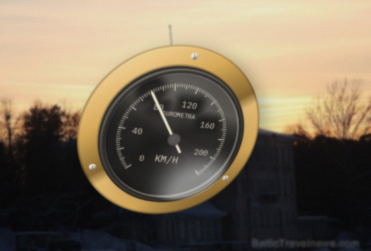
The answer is 80 km/h
